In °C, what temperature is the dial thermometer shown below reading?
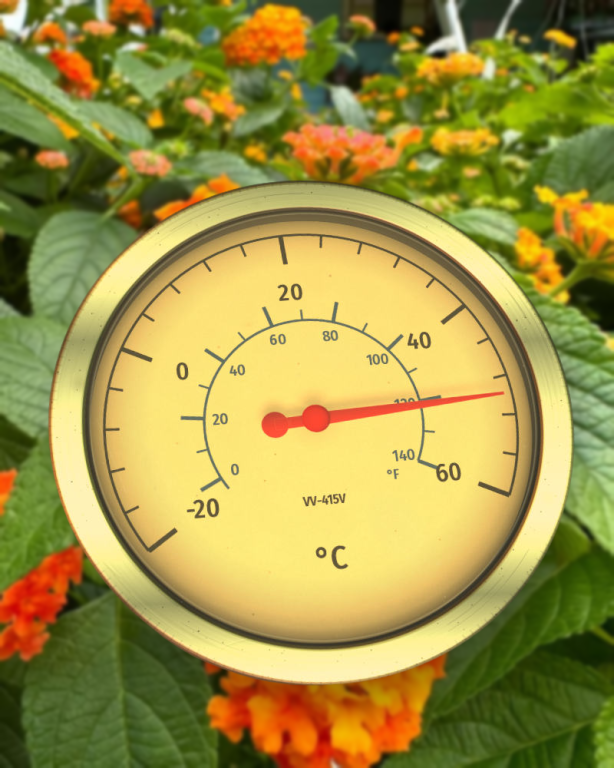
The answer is 50 °C
